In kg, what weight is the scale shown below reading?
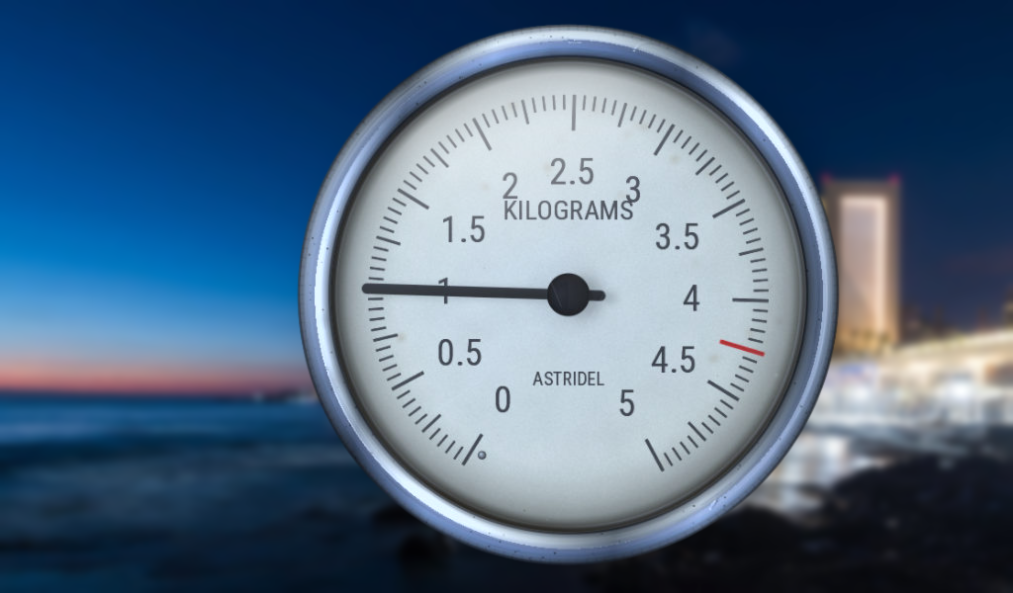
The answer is 1 kg
